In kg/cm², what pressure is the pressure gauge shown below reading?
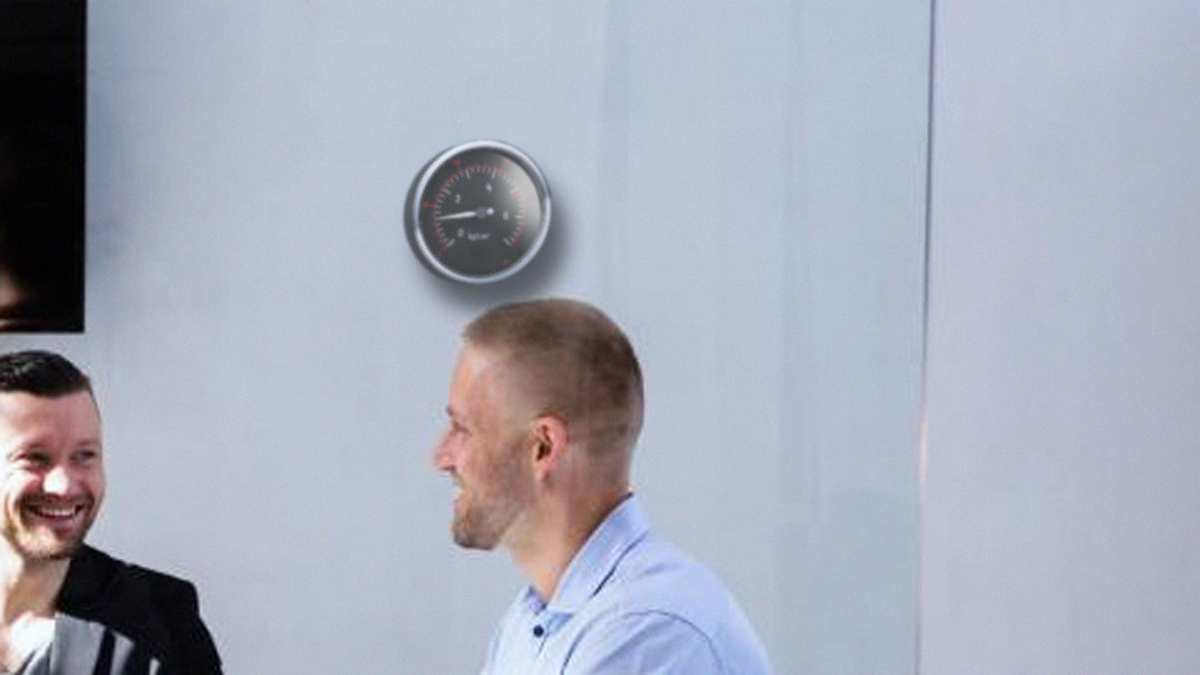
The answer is 1 kg/cm²
